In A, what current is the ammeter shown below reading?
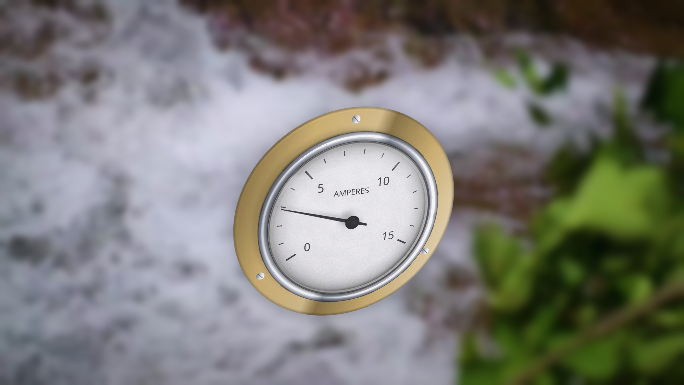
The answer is 3 A
